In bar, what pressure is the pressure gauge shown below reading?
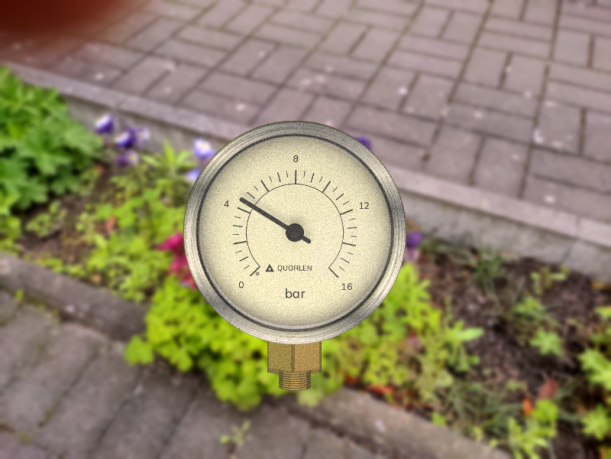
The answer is 4.5 bar
